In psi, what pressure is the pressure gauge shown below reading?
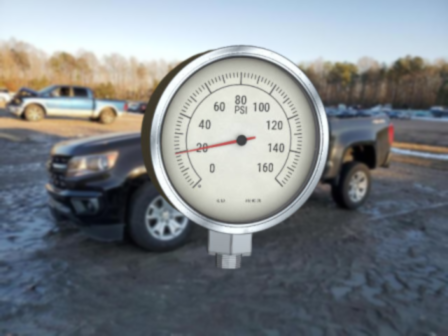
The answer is 20 psi
